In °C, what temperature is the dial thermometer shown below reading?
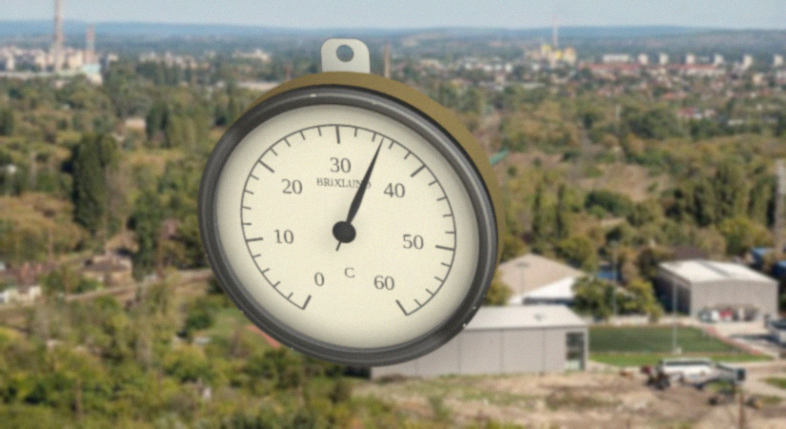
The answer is 35 °C
